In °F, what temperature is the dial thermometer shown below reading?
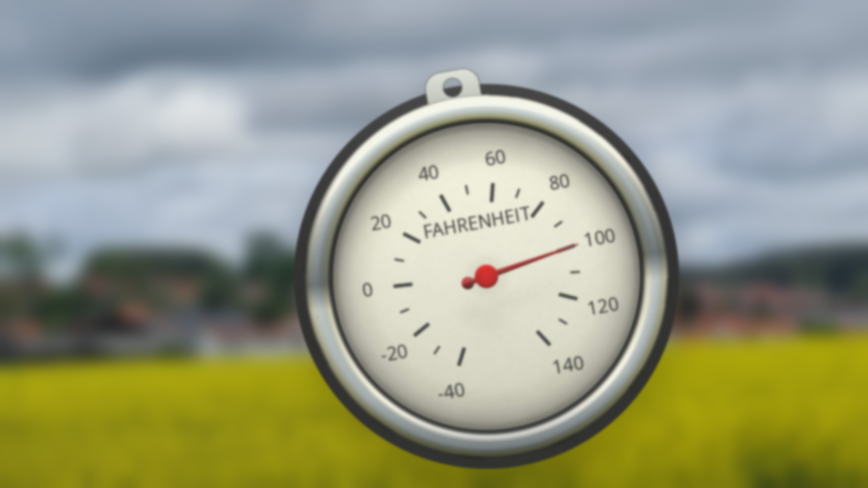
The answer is 100 °F
